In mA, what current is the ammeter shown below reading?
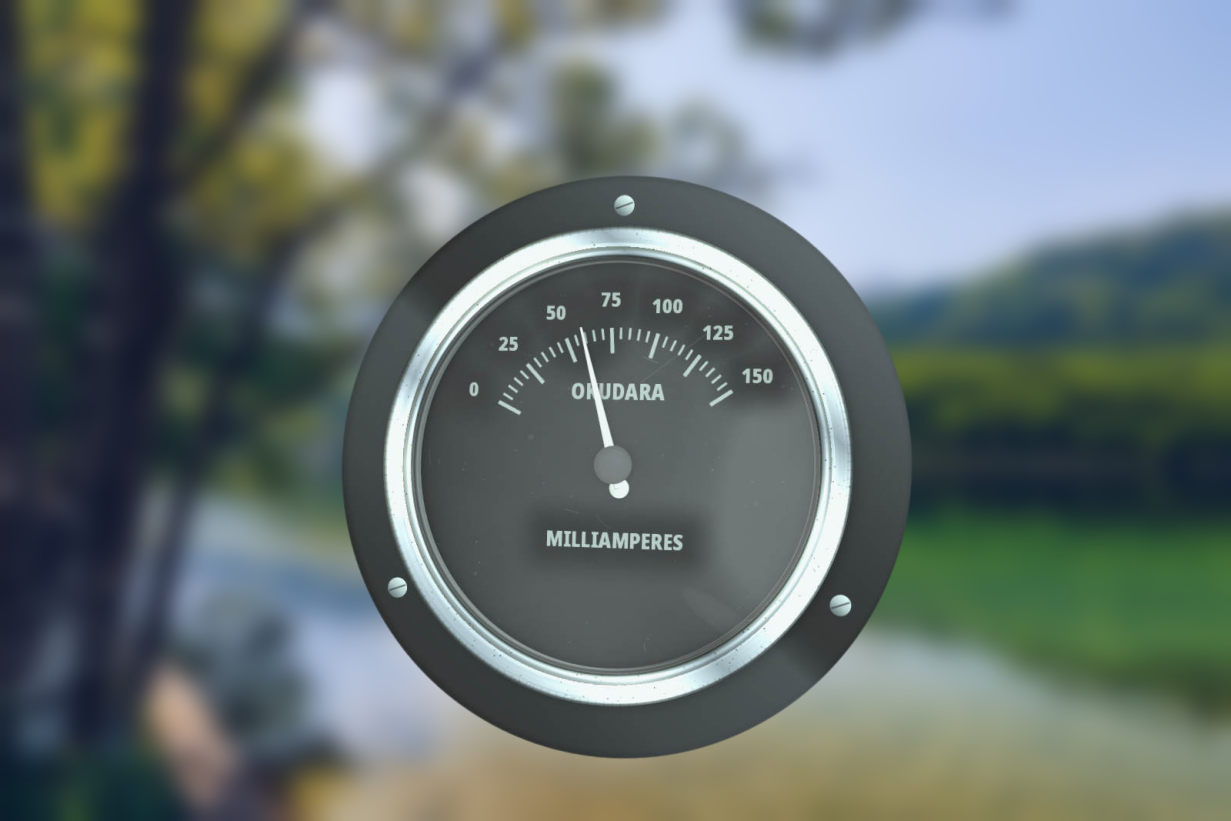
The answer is 60 mA
